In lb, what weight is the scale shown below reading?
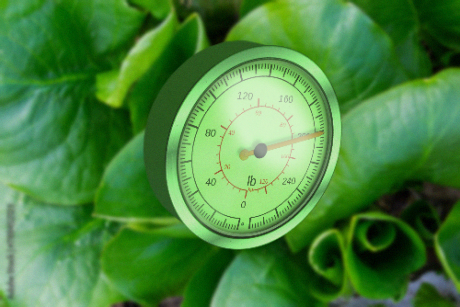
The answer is 200 lb
